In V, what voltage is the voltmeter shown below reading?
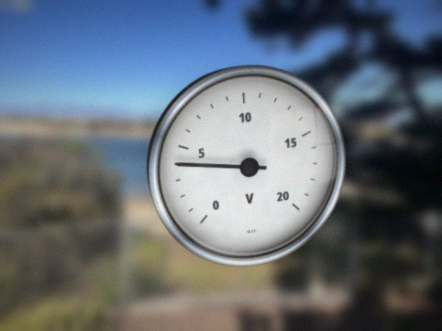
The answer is 4 V
